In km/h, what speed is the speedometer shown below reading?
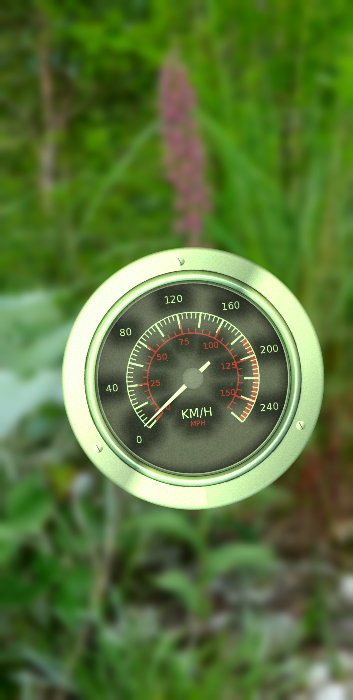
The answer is 4 km/h
